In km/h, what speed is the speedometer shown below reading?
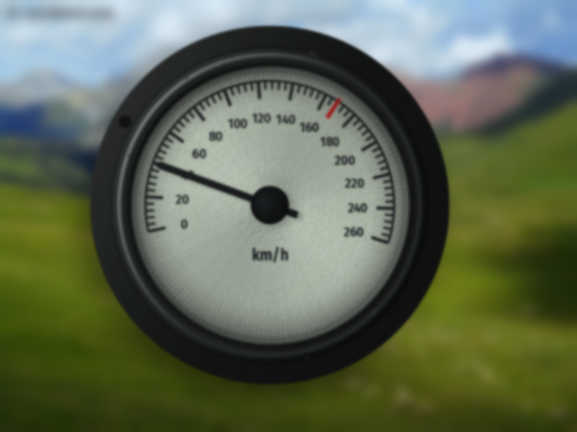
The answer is 40 km/h
